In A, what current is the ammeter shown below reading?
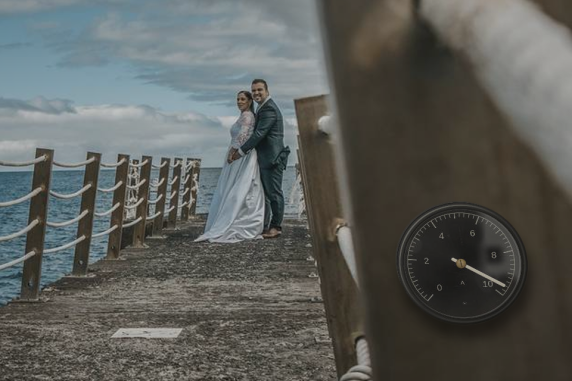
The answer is 9.6 A
